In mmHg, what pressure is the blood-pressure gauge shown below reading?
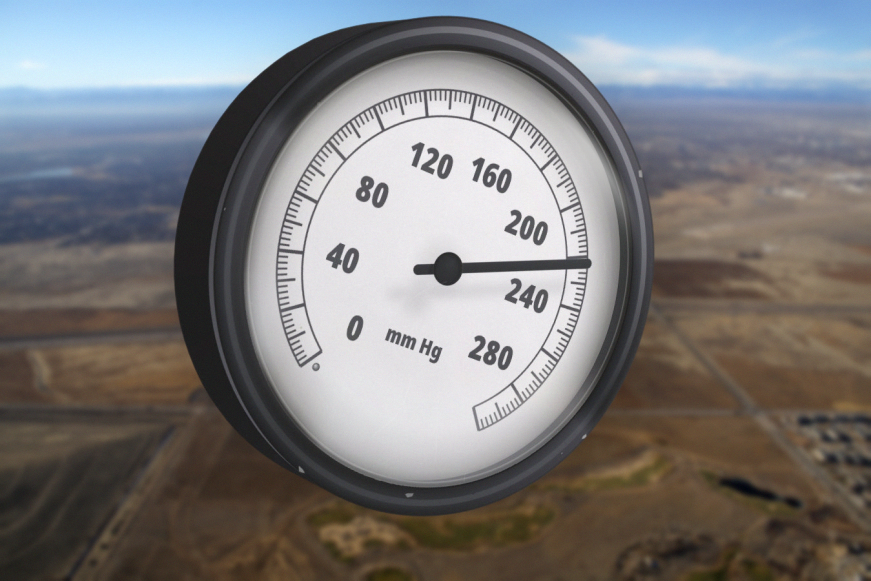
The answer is 222 mmHg
